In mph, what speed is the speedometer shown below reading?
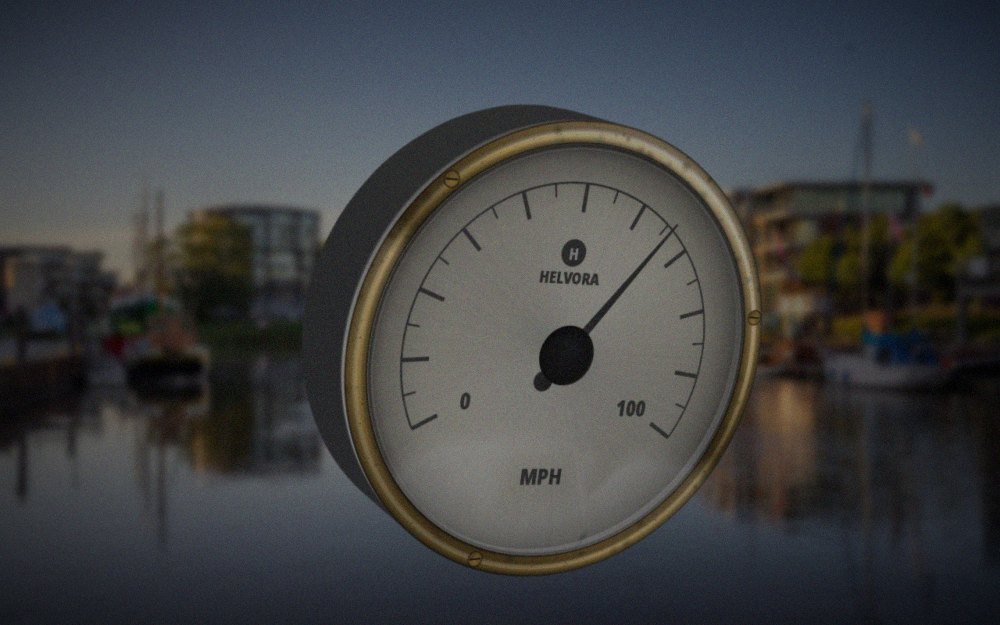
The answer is 65 mph
